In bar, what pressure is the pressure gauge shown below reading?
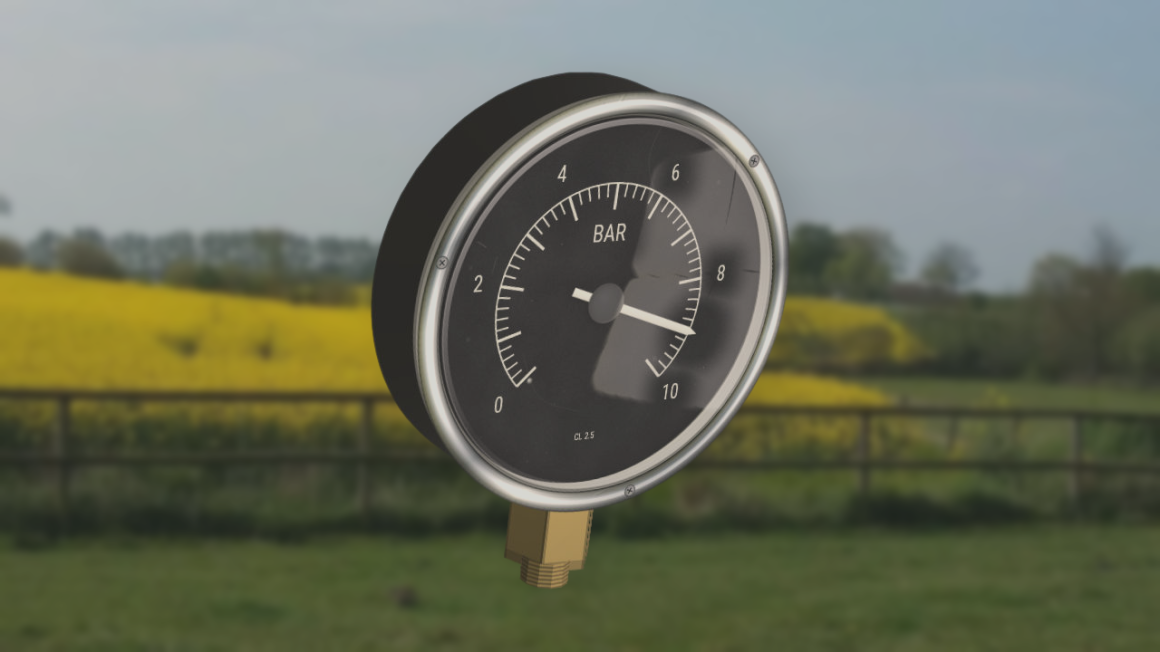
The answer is 9 bar
